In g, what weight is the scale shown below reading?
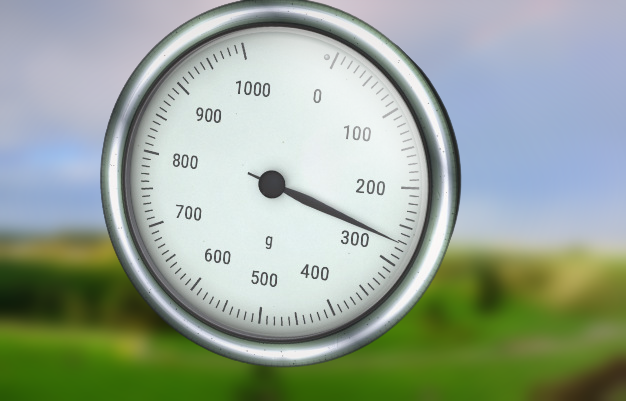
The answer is 270 g
